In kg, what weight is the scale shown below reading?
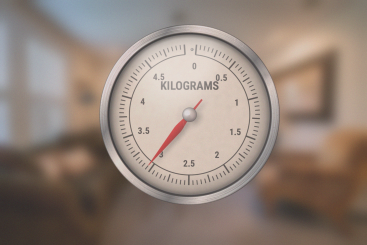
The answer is 3.05 kg
